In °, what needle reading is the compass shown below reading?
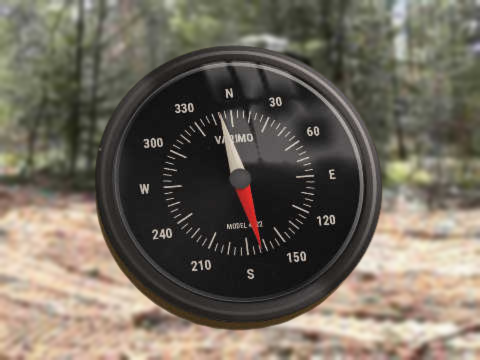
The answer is 170 °
